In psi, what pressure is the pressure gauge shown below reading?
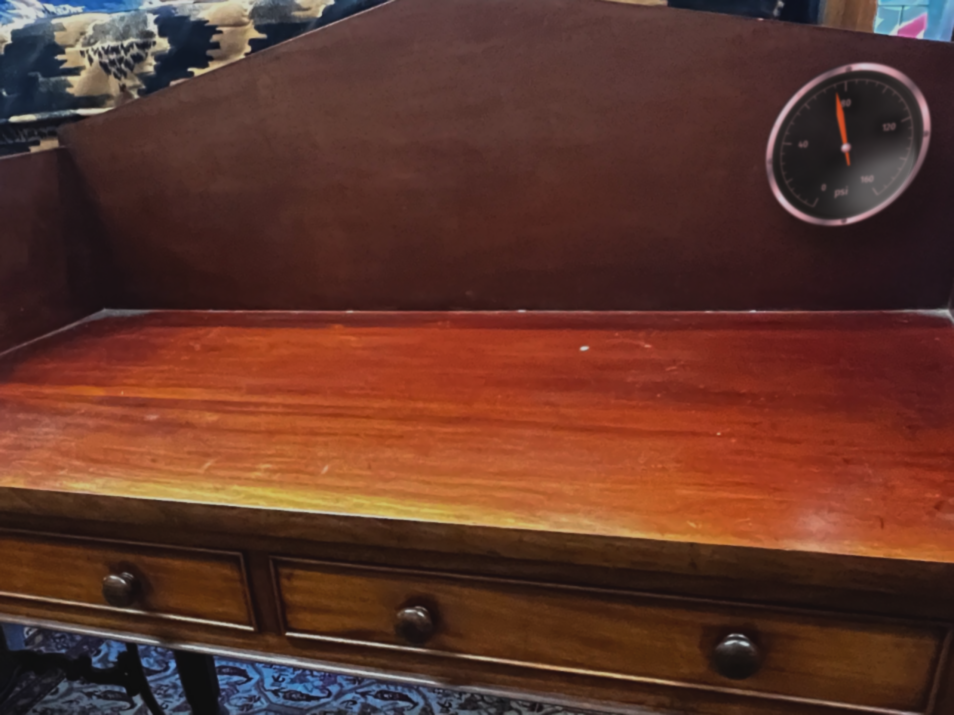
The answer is 75 psi
